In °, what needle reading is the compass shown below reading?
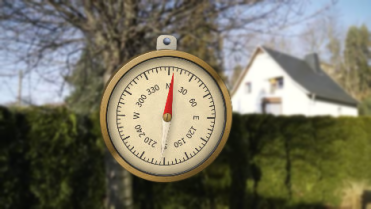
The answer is 5 °
